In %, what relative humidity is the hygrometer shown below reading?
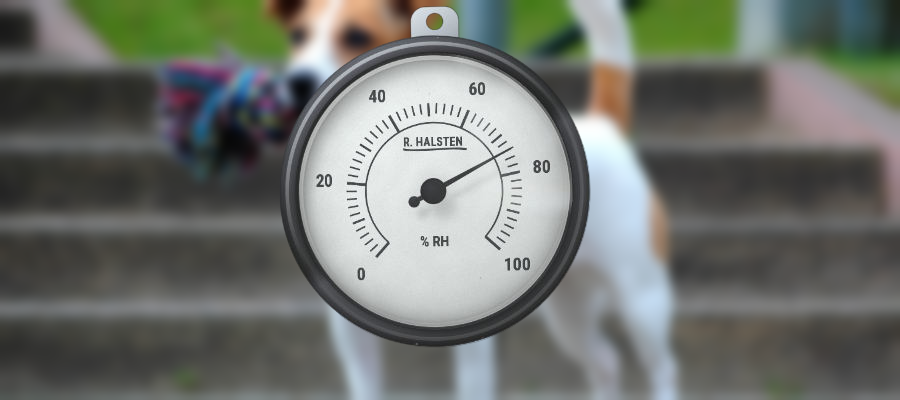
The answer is 74 %
